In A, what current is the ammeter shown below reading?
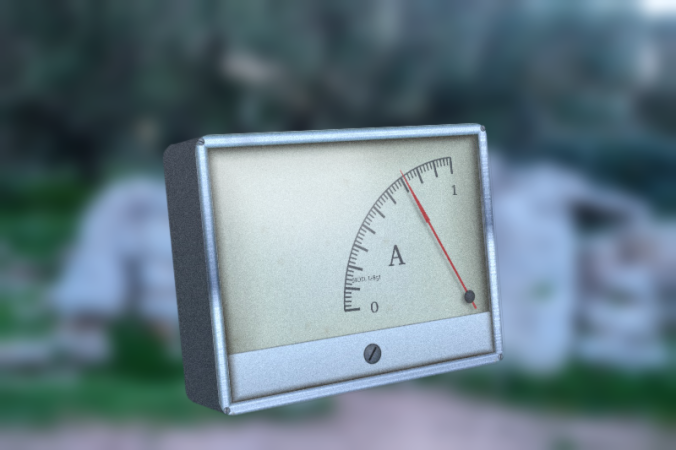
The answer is 0.7 A
